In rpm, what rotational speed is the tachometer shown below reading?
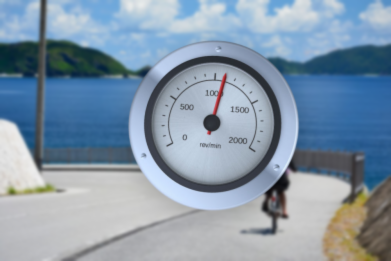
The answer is 1100 rpm
